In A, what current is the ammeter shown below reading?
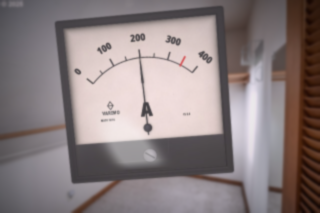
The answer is 200 A
